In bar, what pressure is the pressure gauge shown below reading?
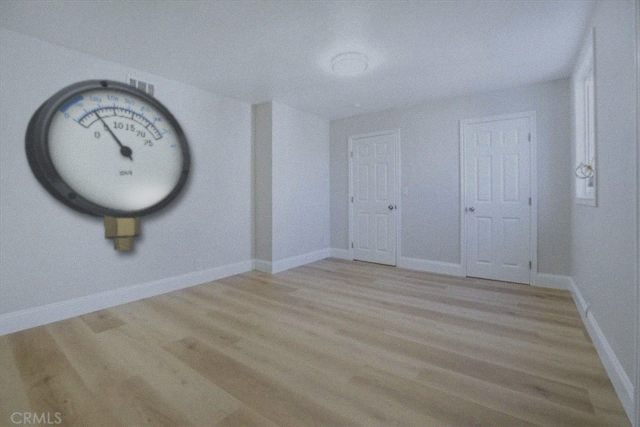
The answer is 5 bar
